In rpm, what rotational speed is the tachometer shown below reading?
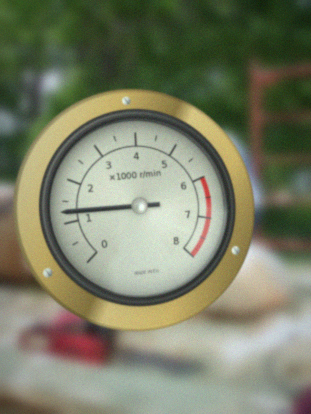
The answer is 1250 rpm
